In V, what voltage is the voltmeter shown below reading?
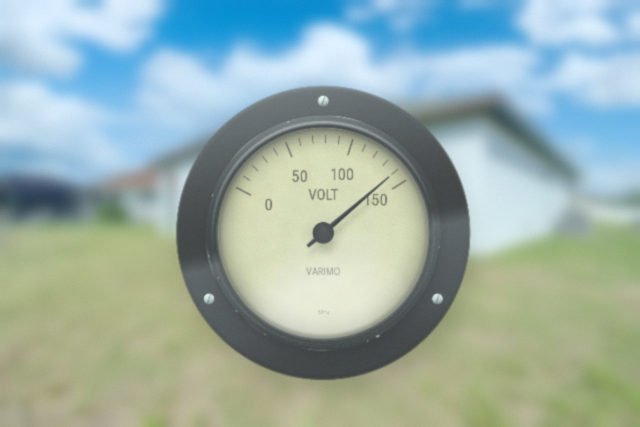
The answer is 140 V
